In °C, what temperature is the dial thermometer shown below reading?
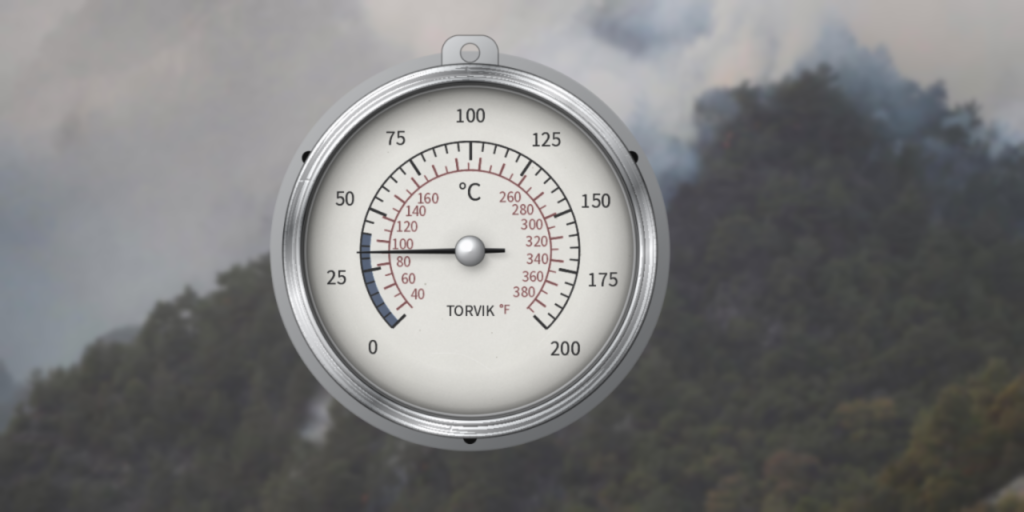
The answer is 32.5 °C
